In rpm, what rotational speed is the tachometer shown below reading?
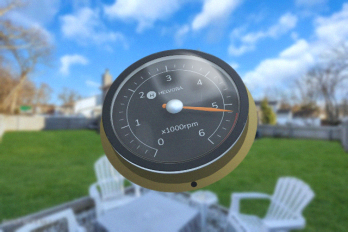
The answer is 5200 rpm
